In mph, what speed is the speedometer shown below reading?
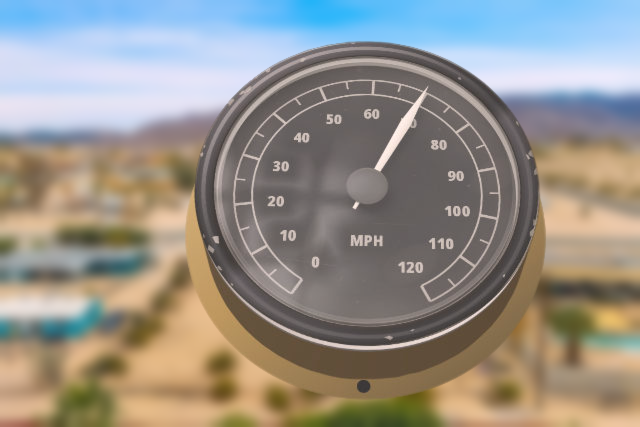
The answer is 70 mph
